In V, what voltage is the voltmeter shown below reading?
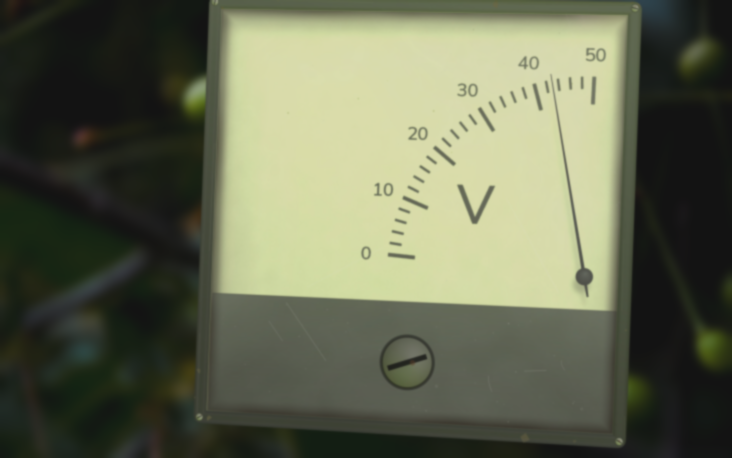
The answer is 43 V
